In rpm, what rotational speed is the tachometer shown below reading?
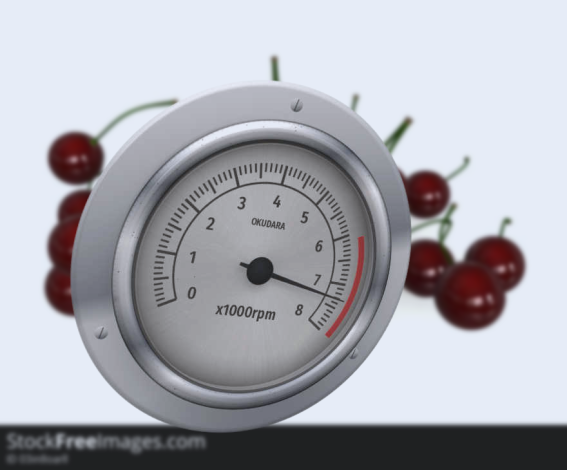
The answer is 7300 rpm
